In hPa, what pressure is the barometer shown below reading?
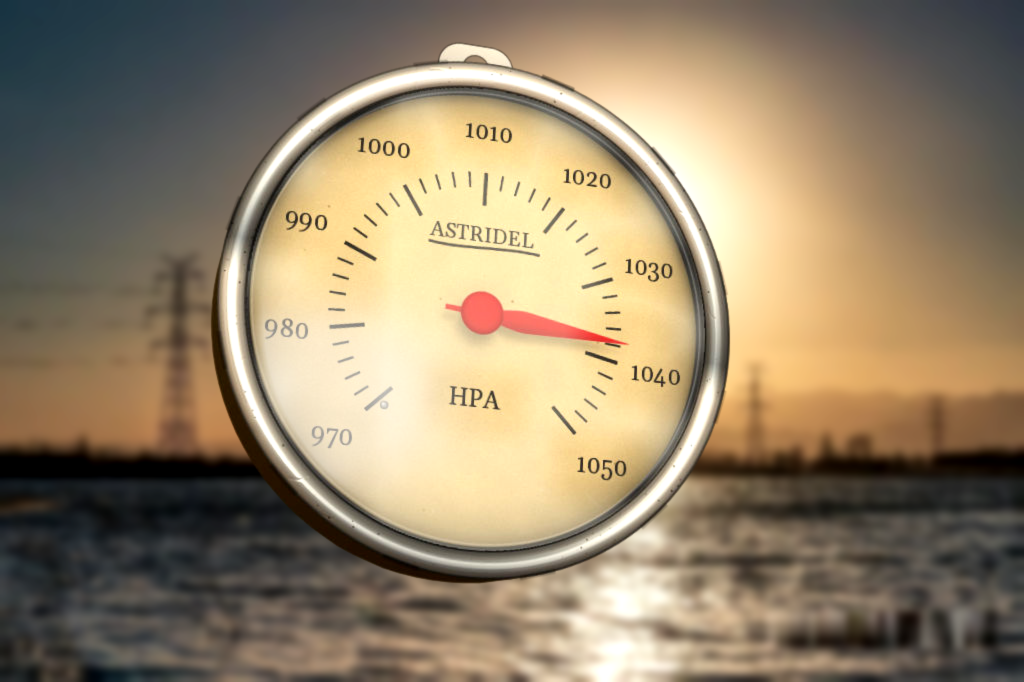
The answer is 1038 hPa
